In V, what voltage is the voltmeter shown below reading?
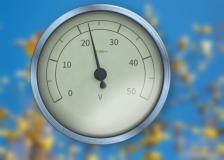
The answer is 22.5 V
